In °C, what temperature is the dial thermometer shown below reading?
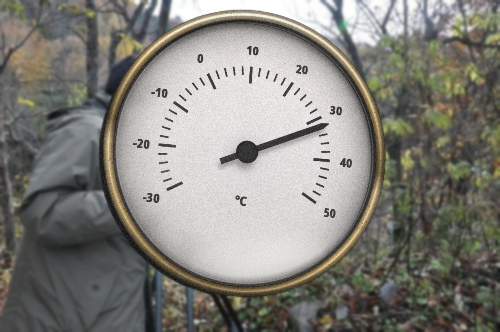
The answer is 32 °C
